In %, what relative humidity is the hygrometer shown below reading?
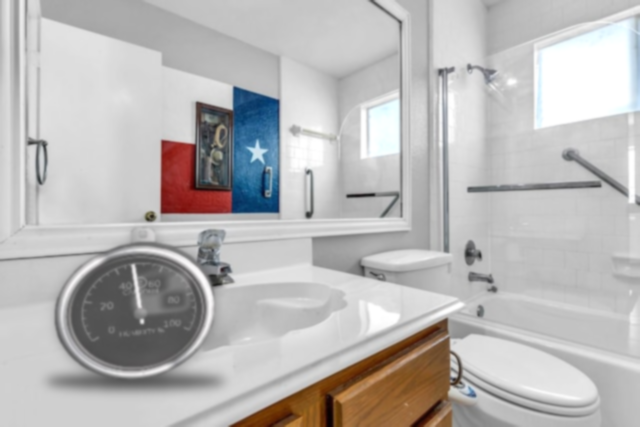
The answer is 48 %
